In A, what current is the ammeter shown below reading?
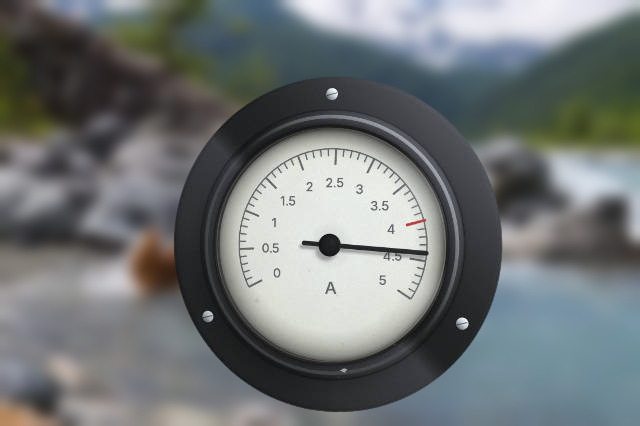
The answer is 4.4 A
